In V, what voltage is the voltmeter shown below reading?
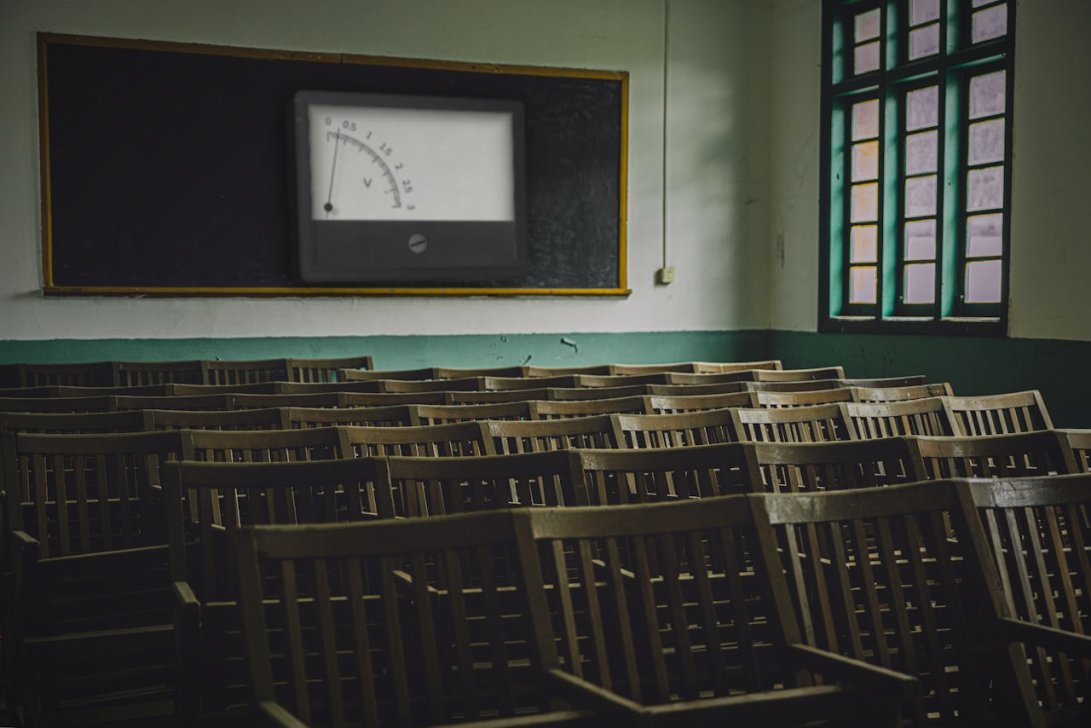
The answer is 0.25 V
